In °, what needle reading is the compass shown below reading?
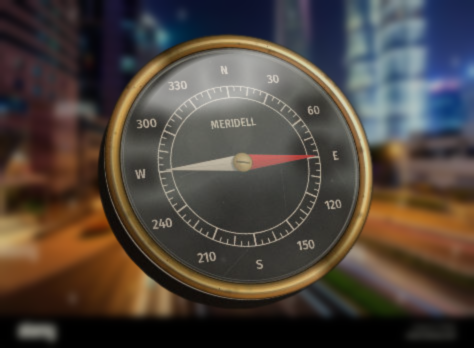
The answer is 90 °
